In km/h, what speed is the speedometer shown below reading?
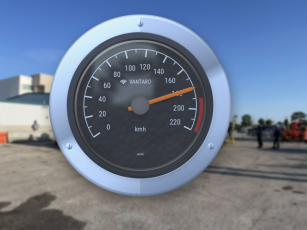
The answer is 180 km/h
